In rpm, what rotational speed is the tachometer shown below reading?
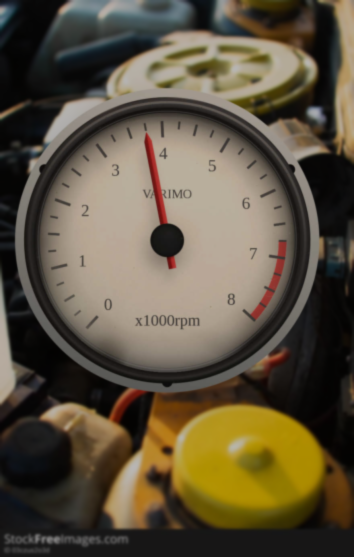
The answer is 3750 rpm
